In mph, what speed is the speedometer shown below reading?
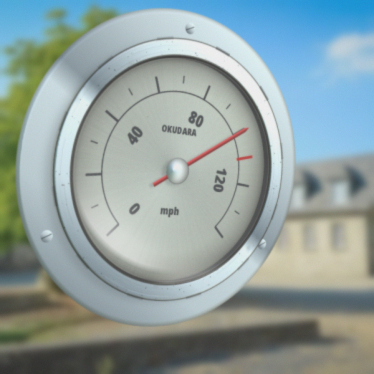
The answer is 100 mph
